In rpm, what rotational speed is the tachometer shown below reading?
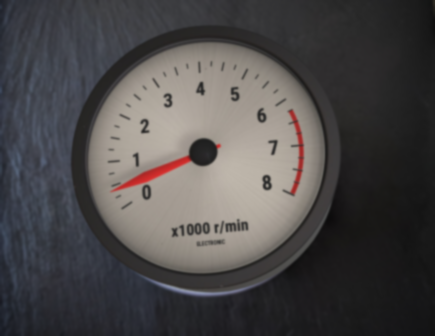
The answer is 375 rpm
